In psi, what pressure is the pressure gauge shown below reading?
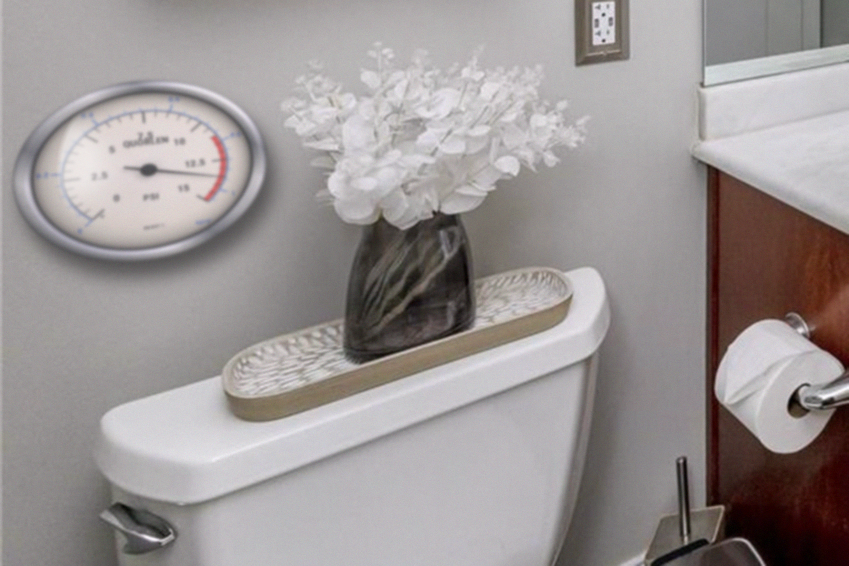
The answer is 13.5 psi
